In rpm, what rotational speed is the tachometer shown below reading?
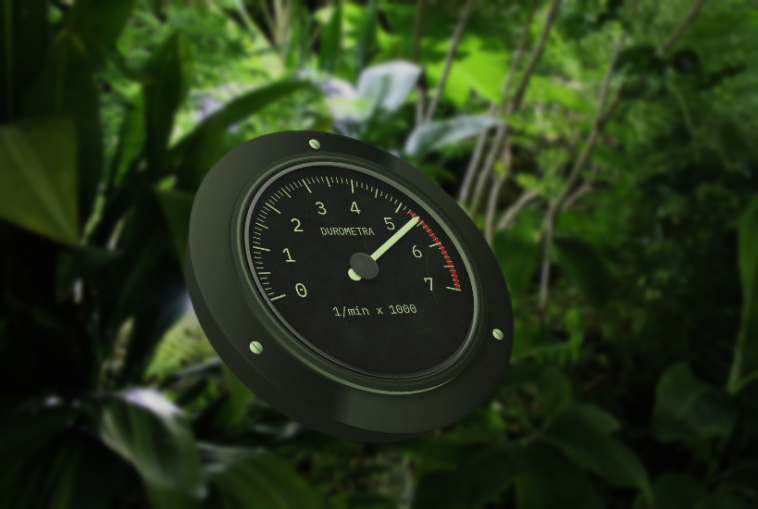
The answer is 5400 rpm
